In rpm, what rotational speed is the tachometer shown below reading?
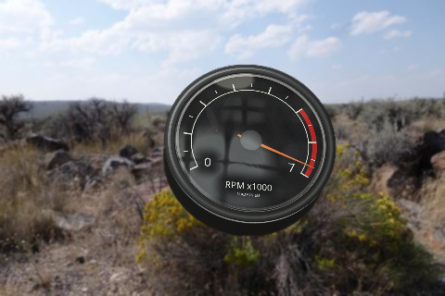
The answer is 6750 rpm
